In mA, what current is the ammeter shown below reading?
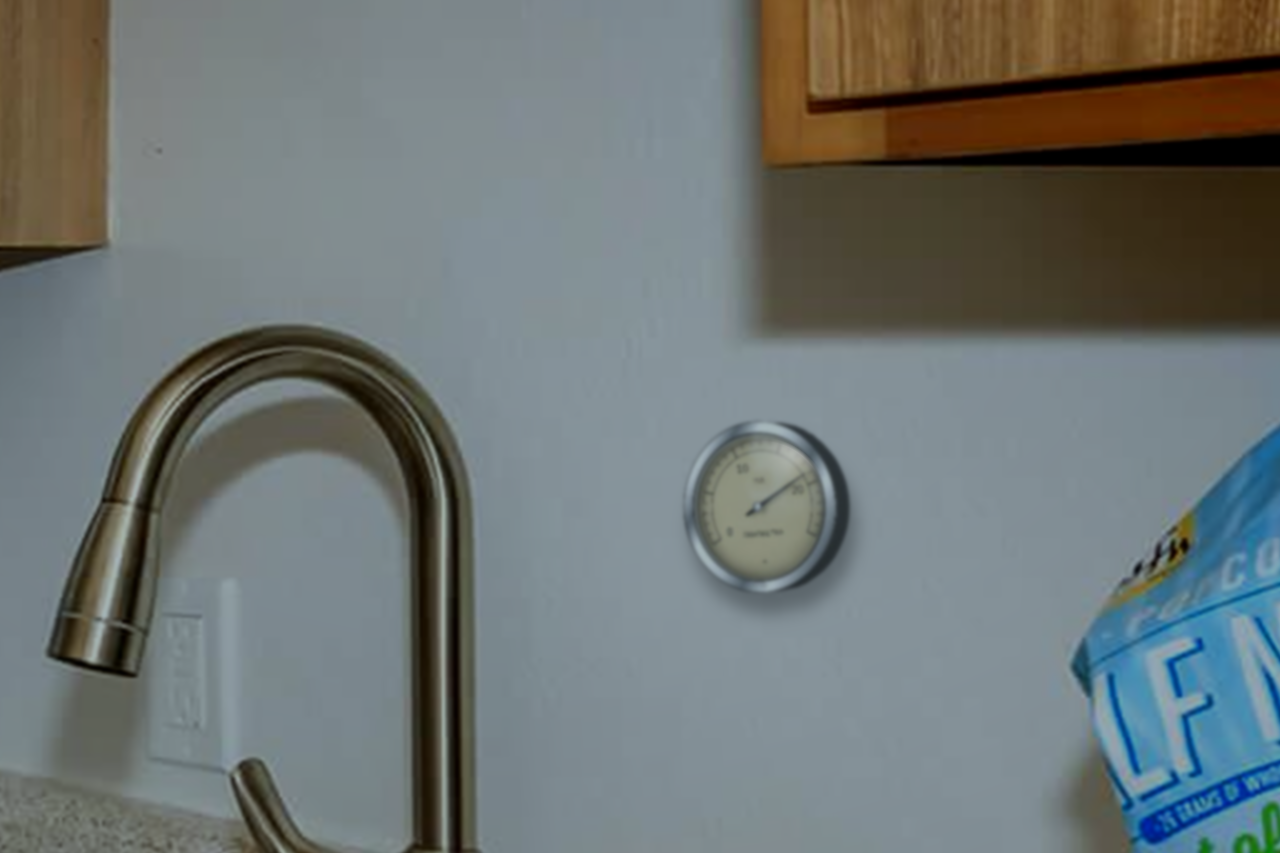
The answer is 19 mA
